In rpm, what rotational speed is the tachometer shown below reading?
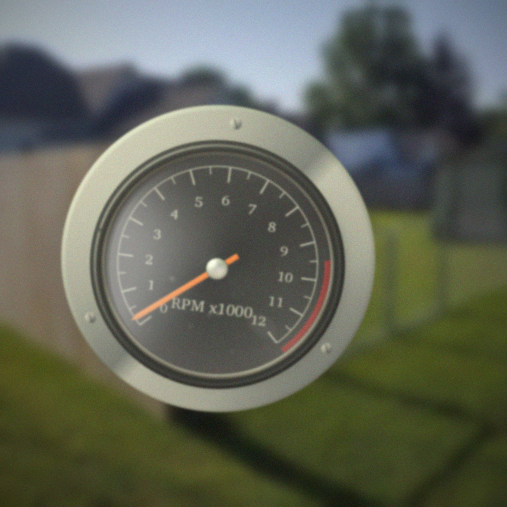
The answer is 250 rpm
